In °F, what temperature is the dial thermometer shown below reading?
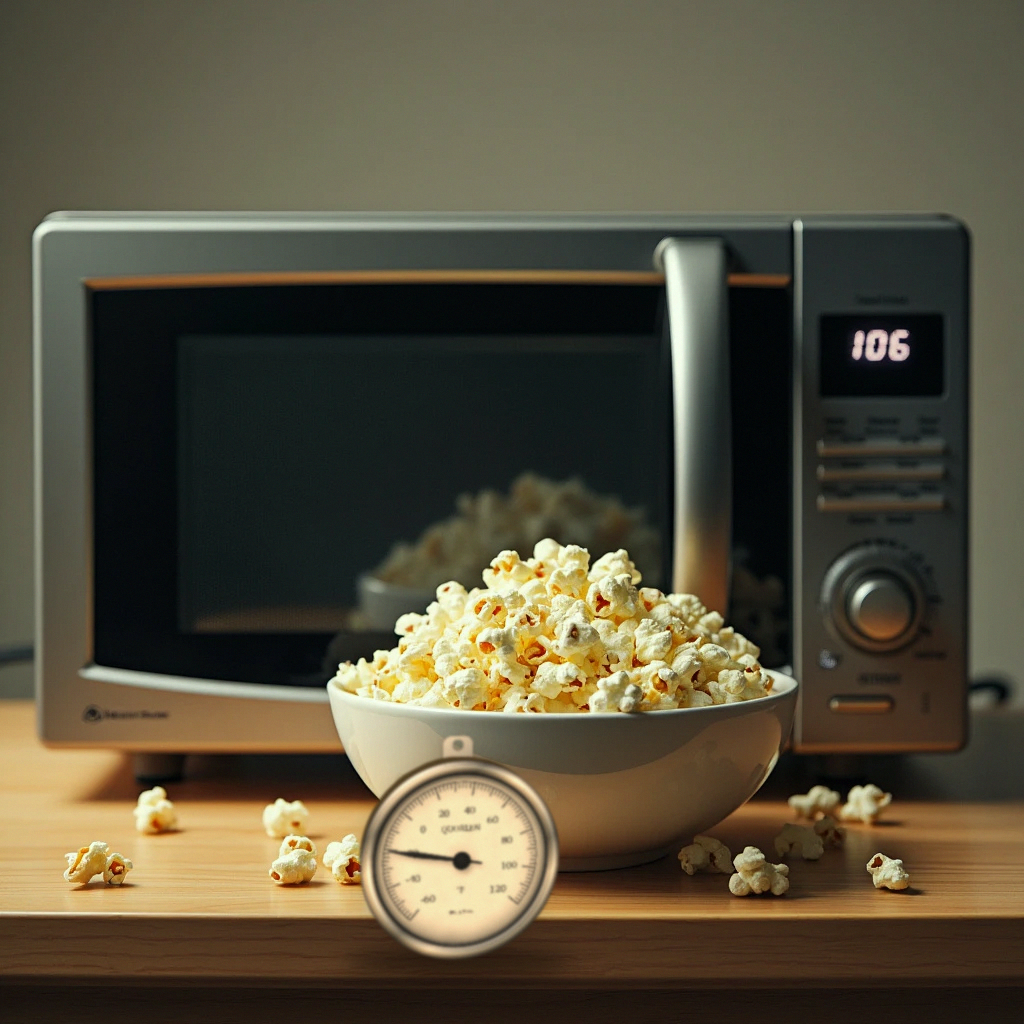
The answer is -20 °F
